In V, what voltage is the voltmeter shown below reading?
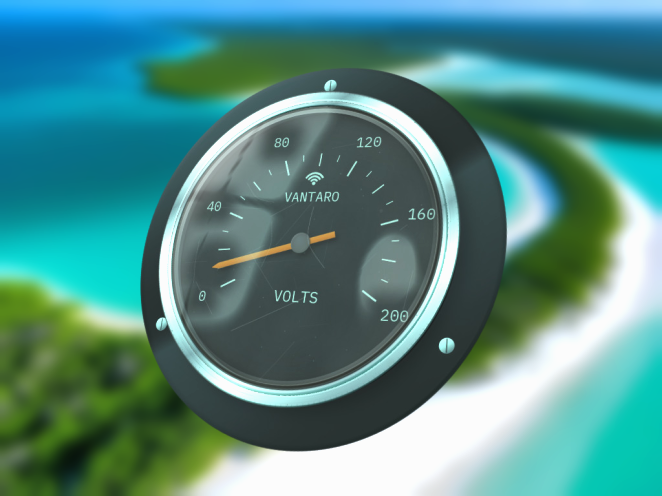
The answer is 10 V
